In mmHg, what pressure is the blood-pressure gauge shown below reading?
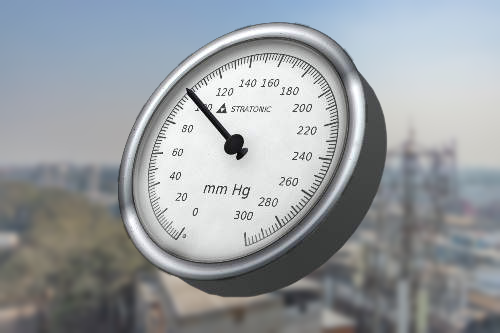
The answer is 100 mmHg
